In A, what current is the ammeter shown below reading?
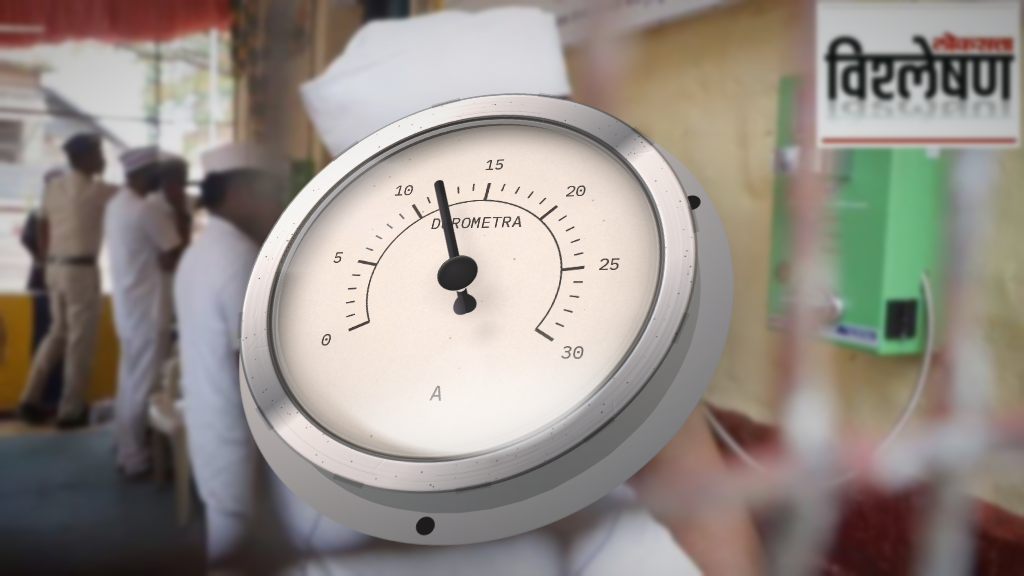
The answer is 12 A
